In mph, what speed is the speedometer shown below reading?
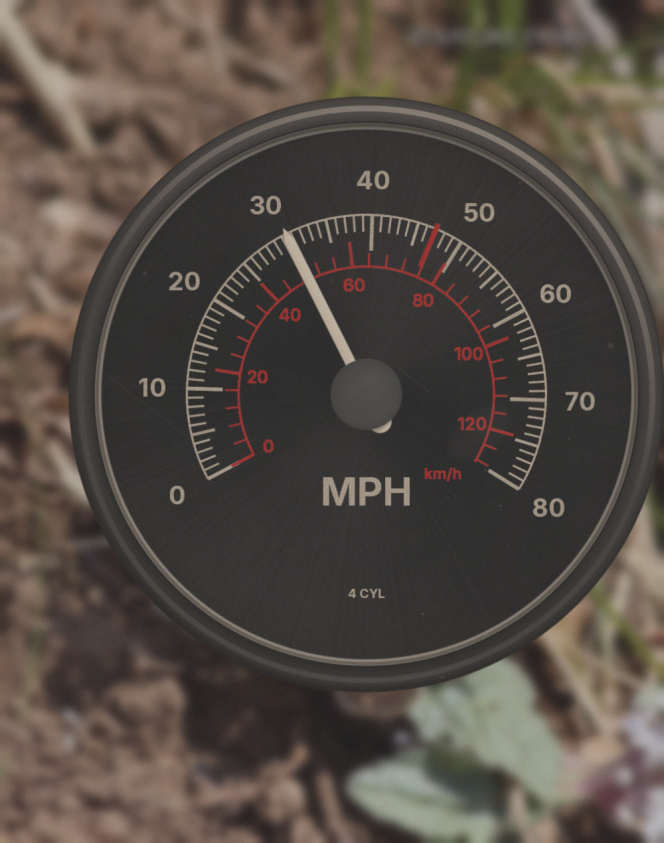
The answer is 30.5 mph
